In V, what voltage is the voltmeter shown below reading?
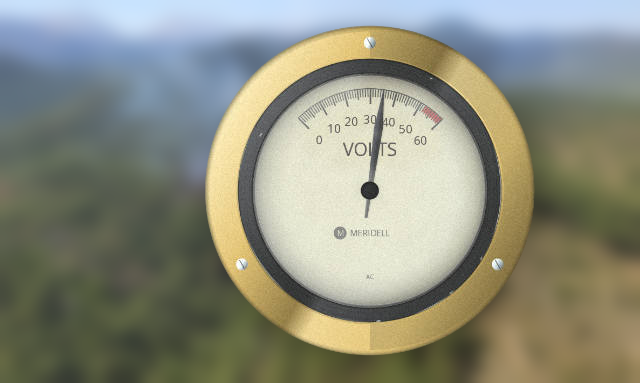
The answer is 35 V
